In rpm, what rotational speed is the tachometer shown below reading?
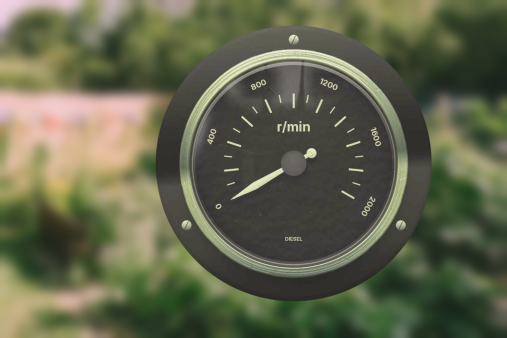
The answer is 0 rpm
